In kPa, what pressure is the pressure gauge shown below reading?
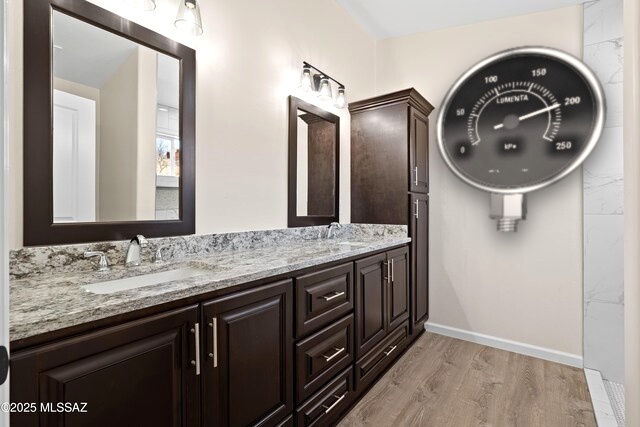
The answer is 200 kPa
